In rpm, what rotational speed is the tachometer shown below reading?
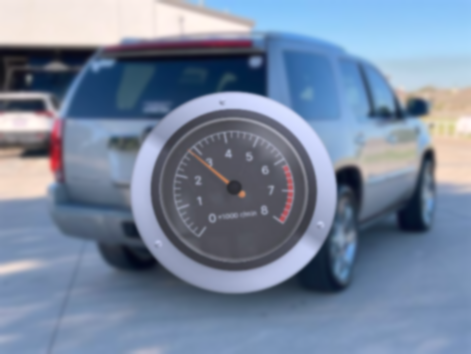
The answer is 2800 rpm
